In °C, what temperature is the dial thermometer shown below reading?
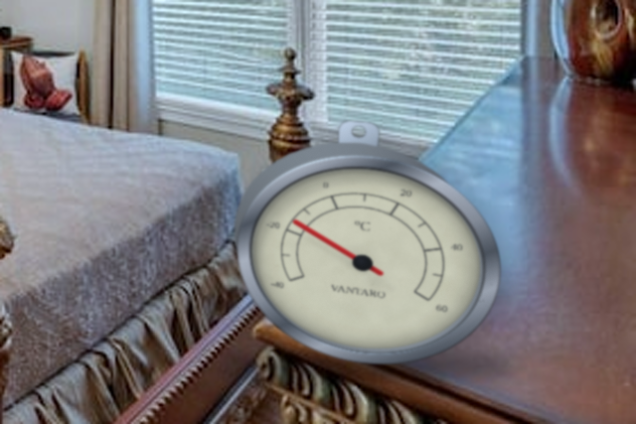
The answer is -15 °C
